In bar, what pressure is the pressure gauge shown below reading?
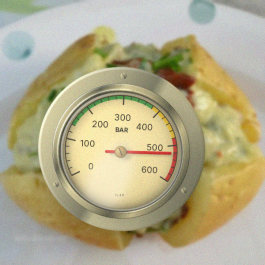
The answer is 520 bar
